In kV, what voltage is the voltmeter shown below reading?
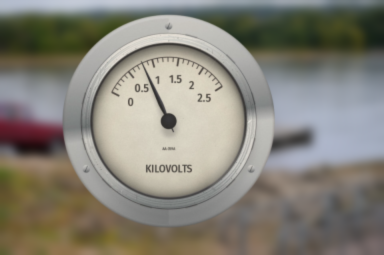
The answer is 0.8 kV
